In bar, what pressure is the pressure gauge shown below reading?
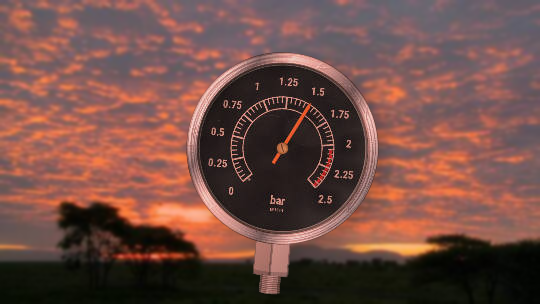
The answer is 1.5 bar
